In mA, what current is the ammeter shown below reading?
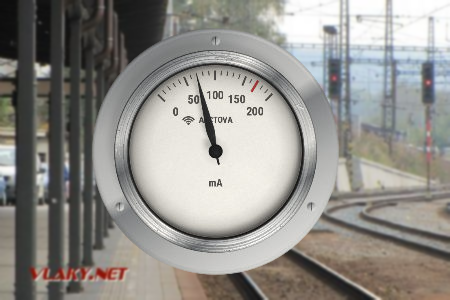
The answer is 70 mA
